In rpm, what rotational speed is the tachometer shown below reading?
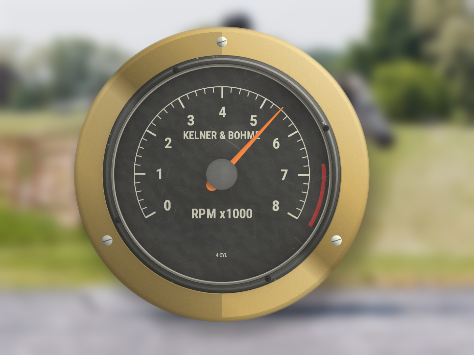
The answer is 5400 rpm
